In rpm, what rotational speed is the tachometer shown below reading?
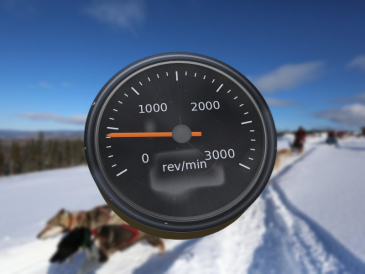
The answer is 400 rpm
